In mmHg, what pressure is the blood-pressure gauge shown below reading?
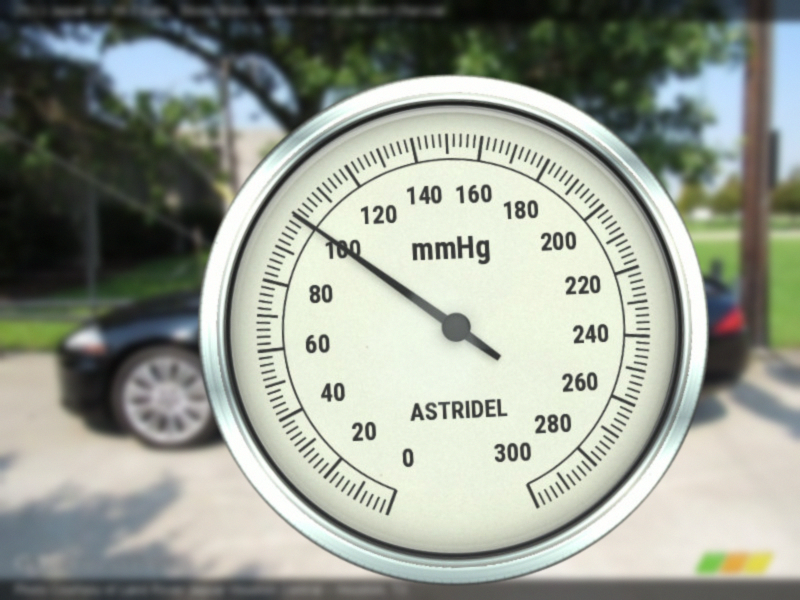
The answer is 100 mmHg
